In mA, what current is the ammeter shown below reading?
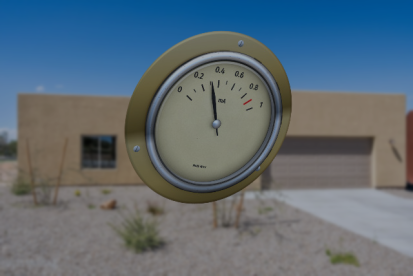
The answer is 0.3 mA
